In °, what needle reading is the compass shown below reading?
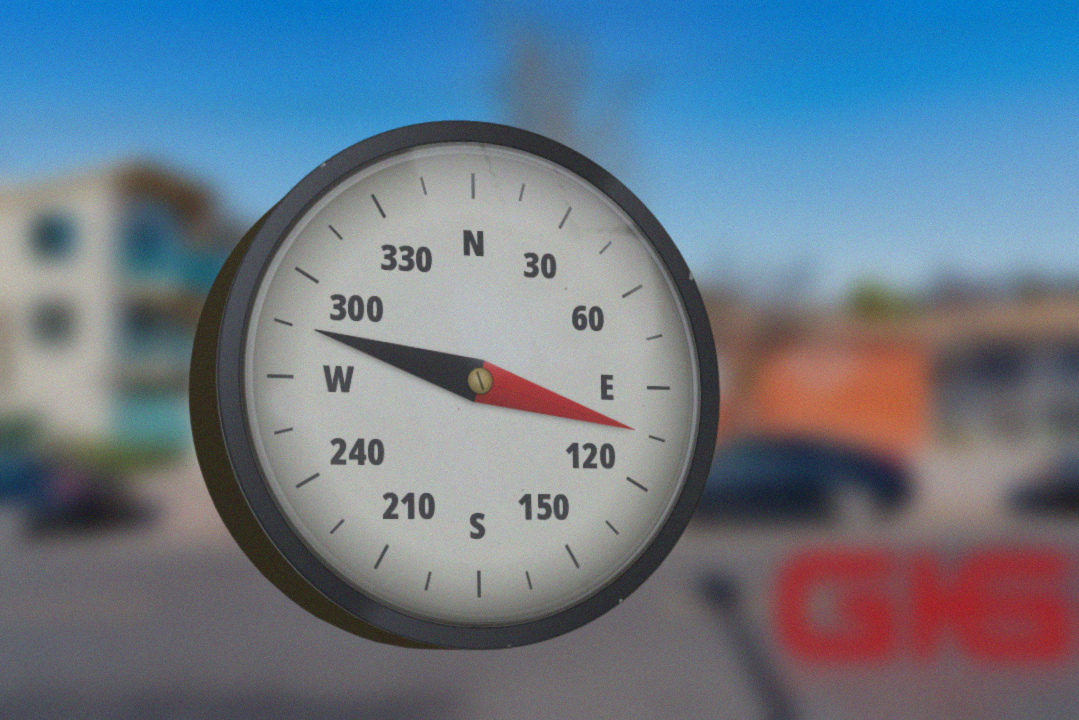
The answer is 105 °
